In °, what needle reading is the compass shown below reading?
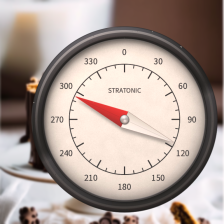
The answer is 295 °
